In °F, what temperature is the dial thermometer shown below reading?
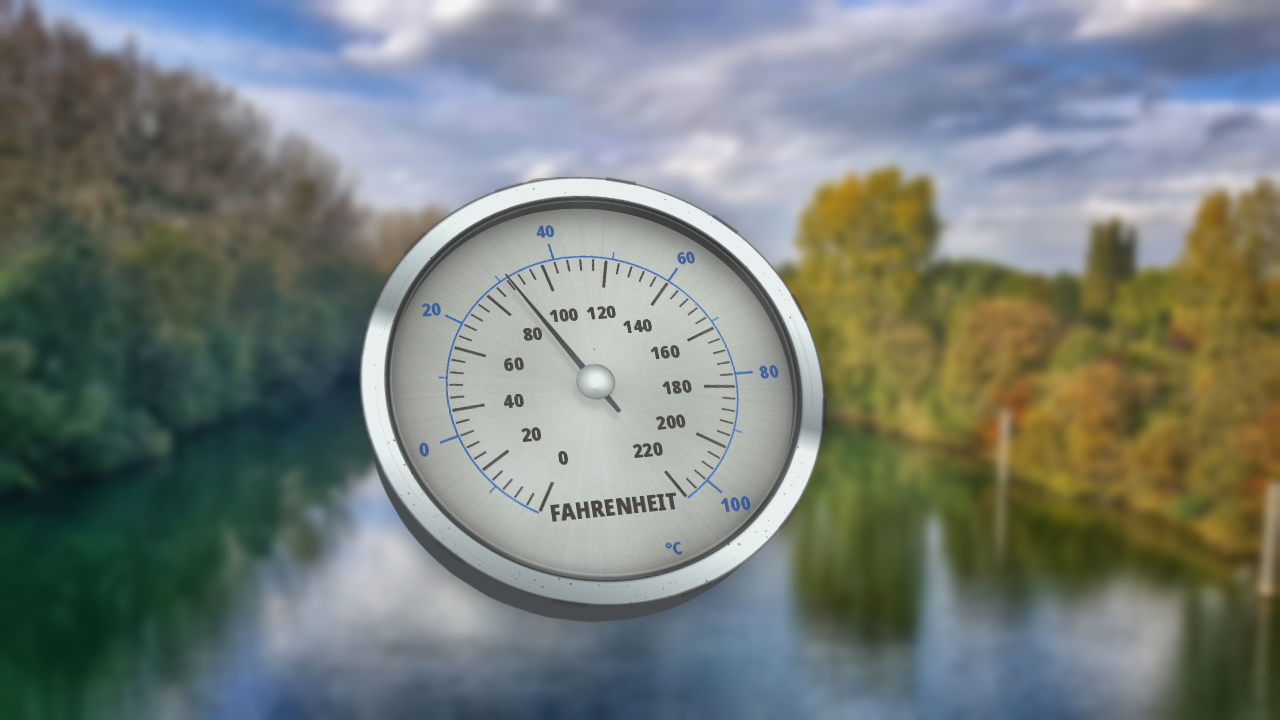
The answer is 88 °F
